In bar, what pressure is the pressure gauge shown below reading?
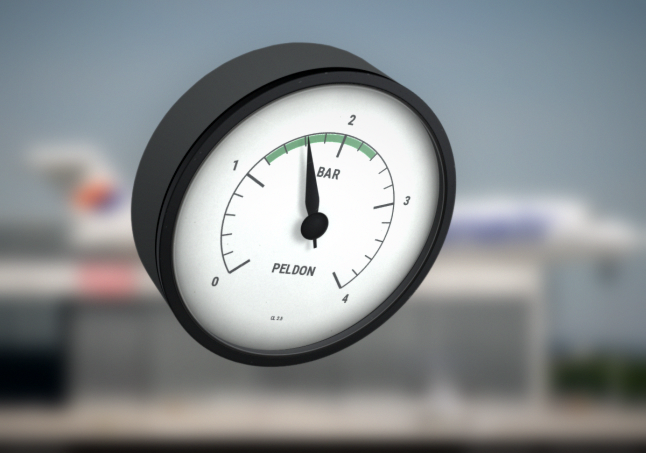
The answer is 1.6 bar
